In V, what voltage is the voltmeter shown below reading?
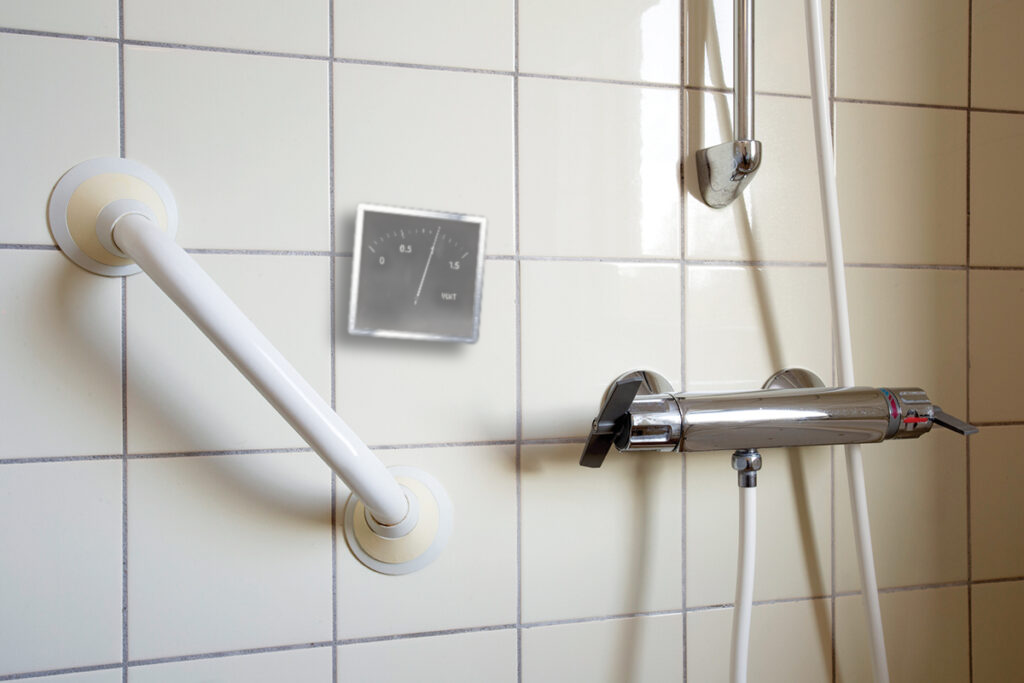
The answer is 1 V
